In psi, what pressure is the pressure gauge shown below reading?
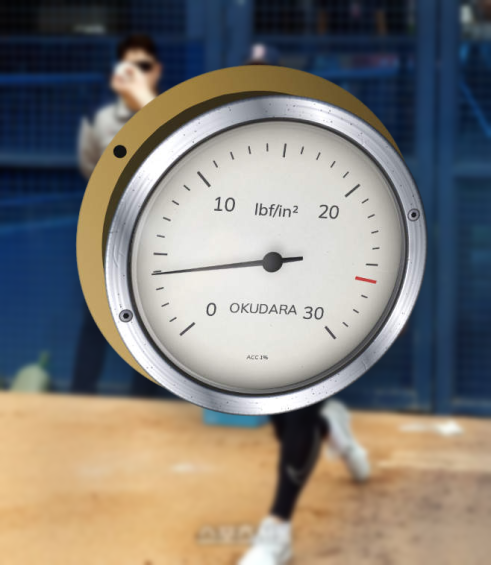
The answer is 4 psi
